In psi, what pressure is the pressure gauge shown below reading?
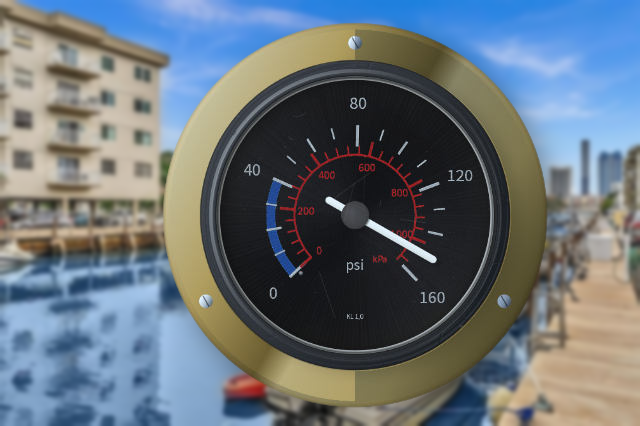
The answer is 150 psi
